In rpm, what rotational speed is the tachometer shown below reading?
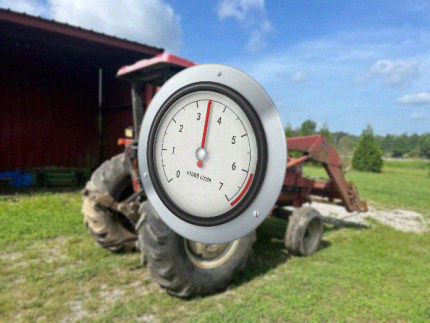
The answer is 3500 rpm
